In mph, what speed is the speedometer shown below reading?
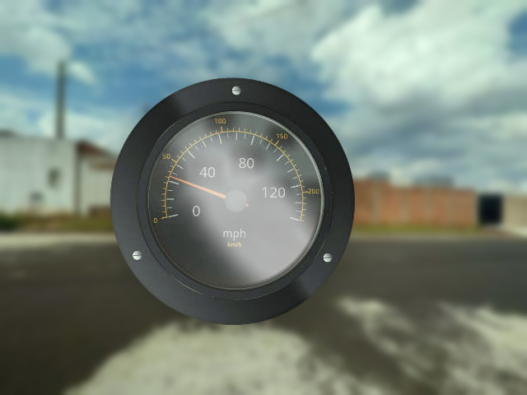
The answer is 22.5 mph
